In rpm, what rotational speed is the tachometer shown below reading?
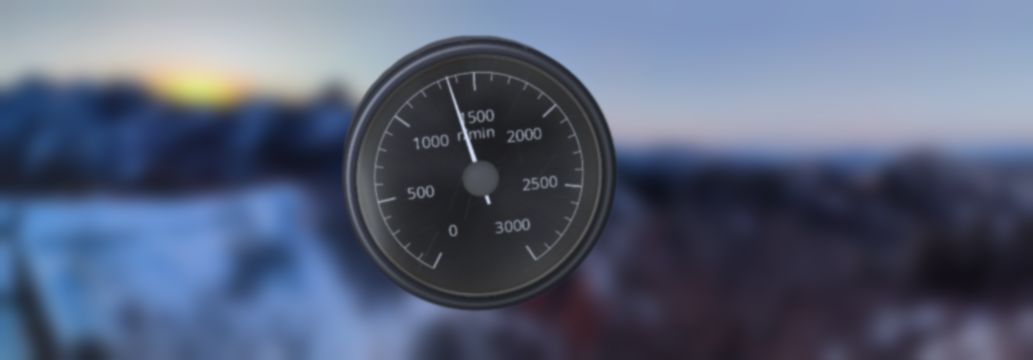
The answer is 1350 rpm
